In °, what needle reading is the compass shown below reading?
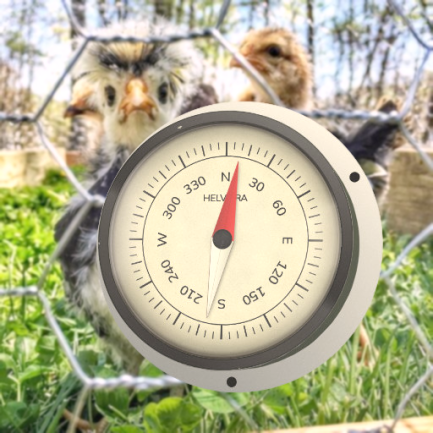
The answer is 10 °
